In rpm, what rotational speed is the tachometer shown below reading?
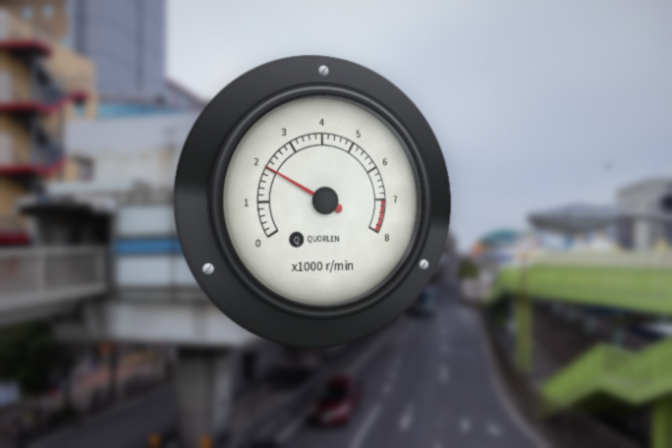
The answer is 2000 rpm
